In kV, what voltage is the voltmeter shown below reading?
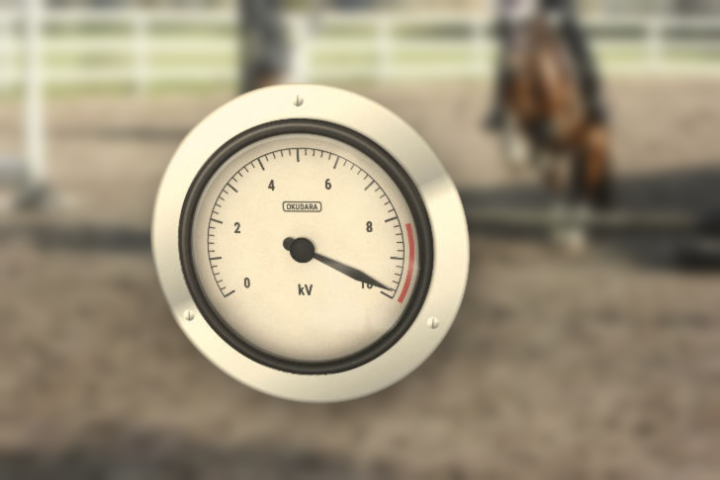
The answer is 9.8 kV
